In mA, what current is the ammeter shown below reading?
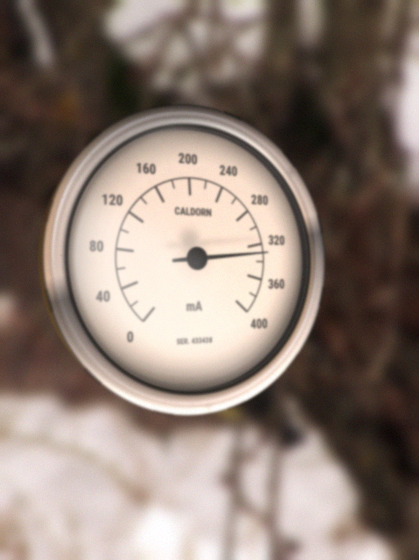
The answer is 330 mA
